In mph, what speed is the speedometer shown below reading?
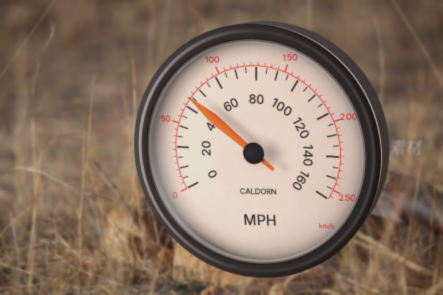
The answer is 45 mph
